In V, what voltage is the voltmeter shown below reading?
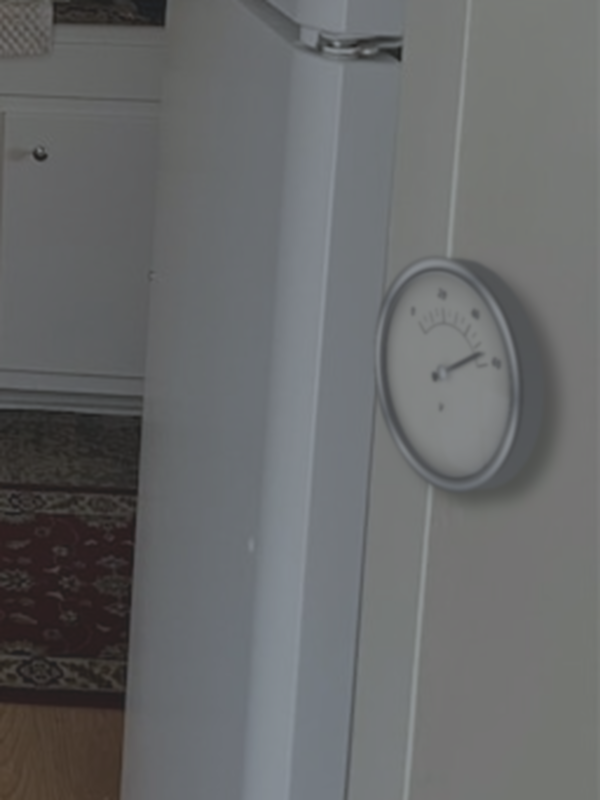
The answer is 55 V
